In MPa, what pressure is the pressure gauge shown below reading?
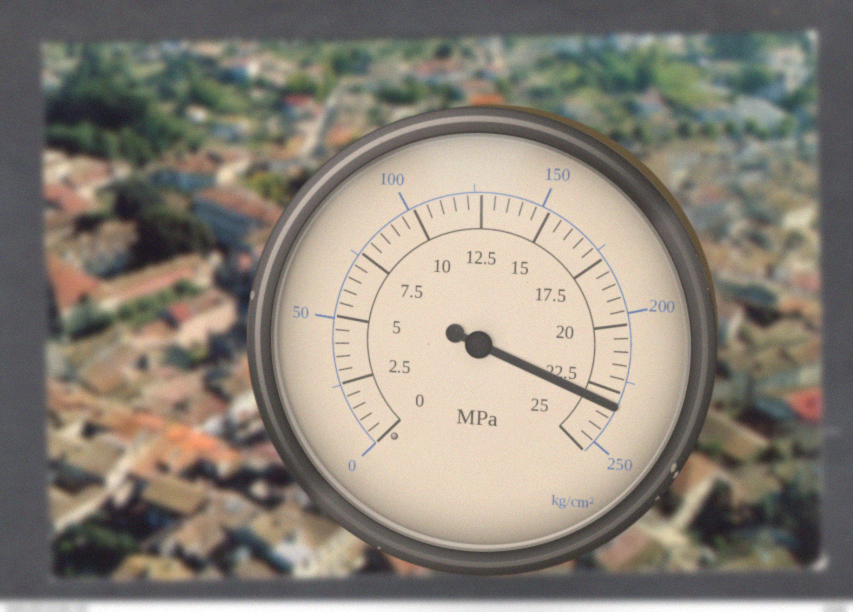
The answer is 23 MPa
